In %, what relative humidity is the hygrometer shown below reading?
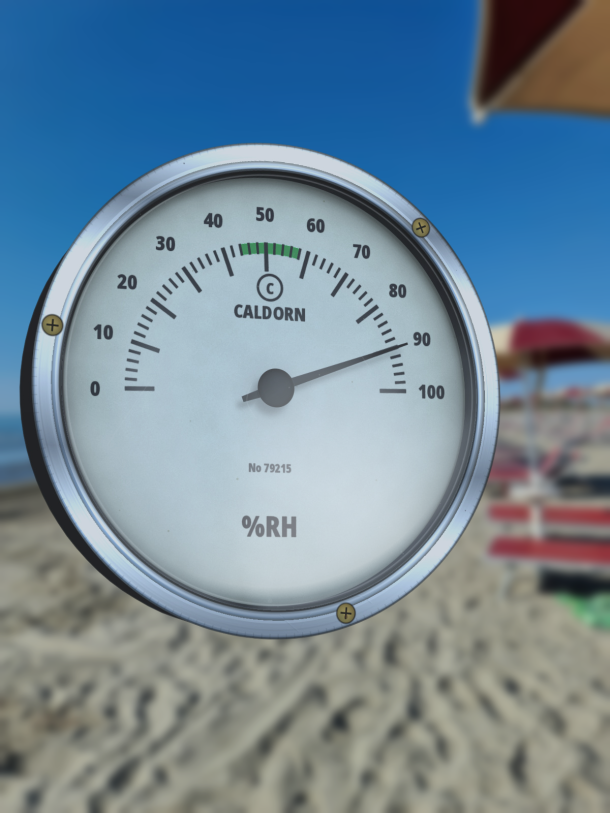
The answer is 90 %
